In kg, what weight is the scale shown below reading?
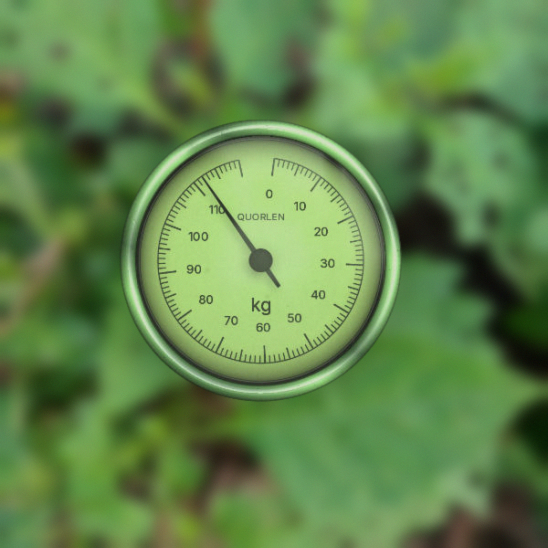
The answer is 112 kg
